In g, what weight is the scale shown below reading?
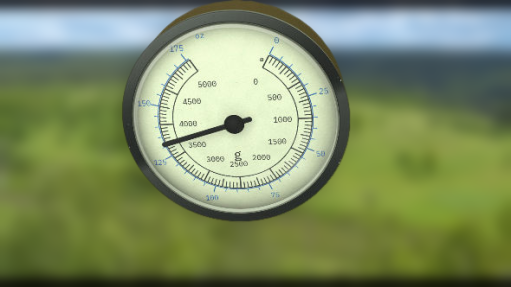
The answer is 3750 g
